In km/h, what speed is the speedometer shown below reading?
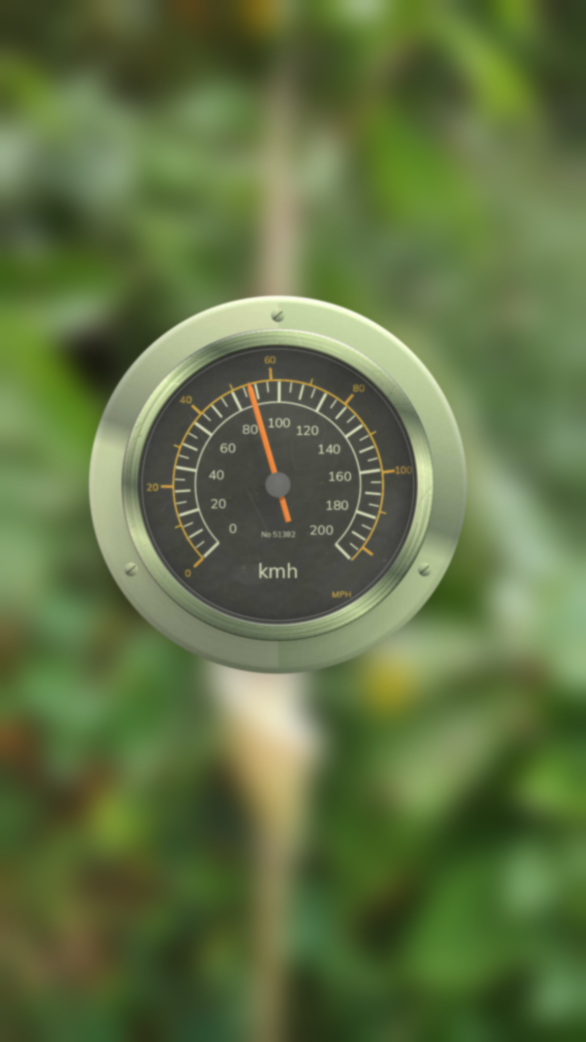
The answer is 87.5 km/h
